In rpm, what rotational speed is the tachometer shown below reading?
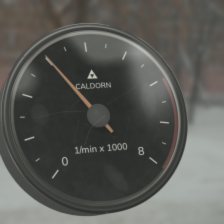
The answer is 3000 rpm
